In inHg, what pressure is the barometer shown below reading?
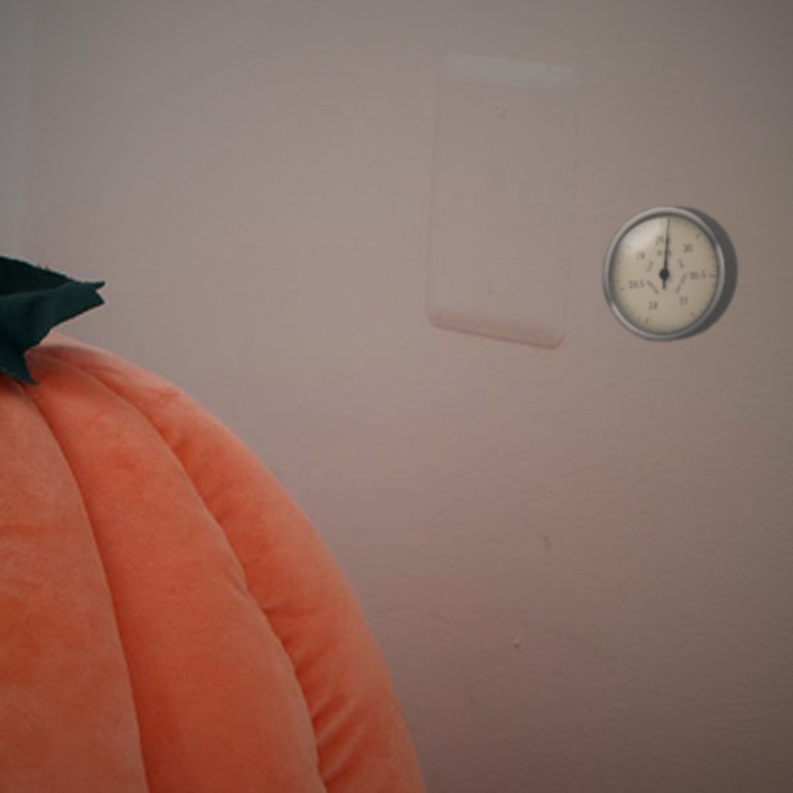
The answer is 29.6 inHg
